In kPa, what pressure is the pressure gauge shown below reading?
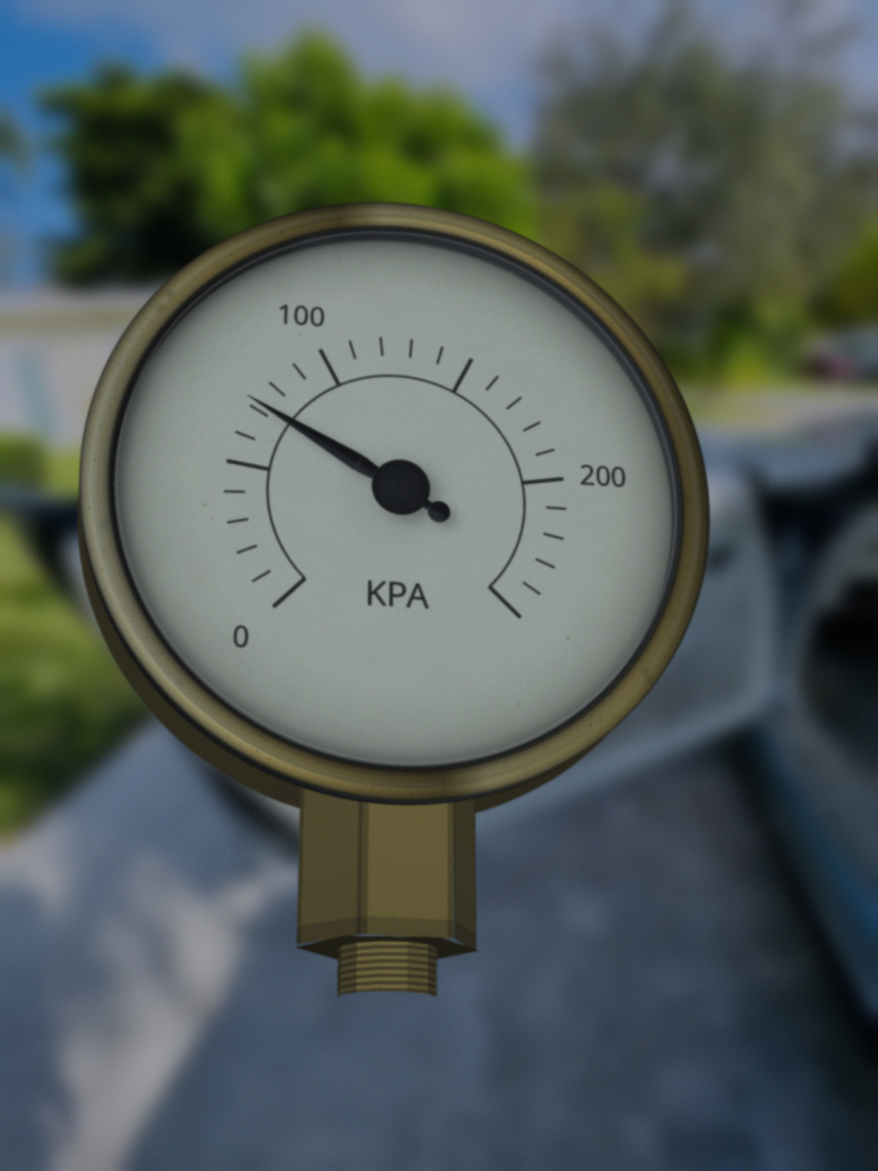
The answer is 70 kPa
